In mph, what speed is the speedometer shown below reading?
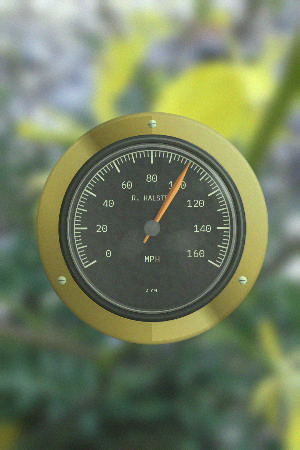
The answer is 100 mph
